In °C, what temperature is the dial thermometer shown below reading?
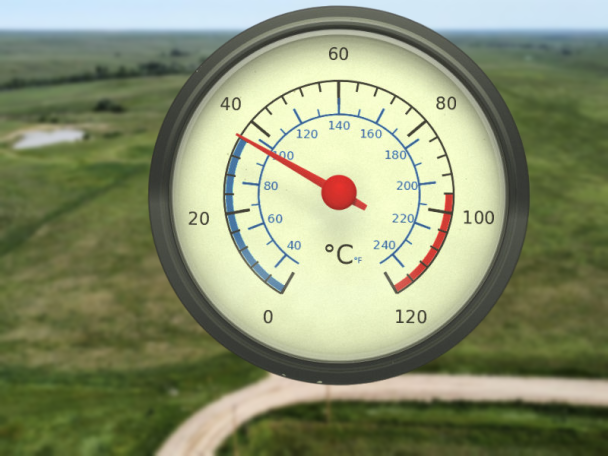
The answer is 36 °C
